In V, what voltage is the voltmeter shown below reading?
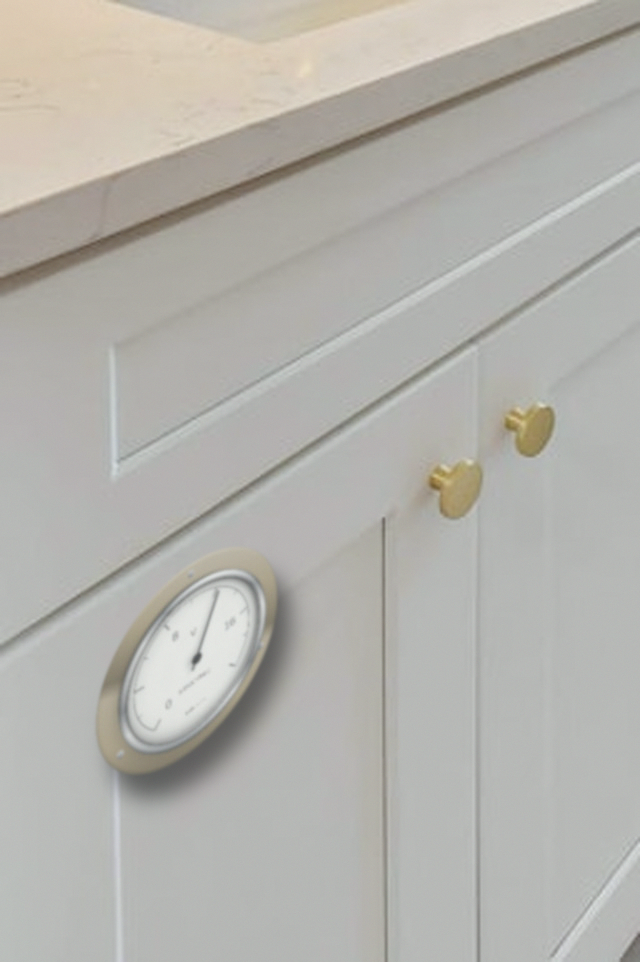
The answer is 12 V
